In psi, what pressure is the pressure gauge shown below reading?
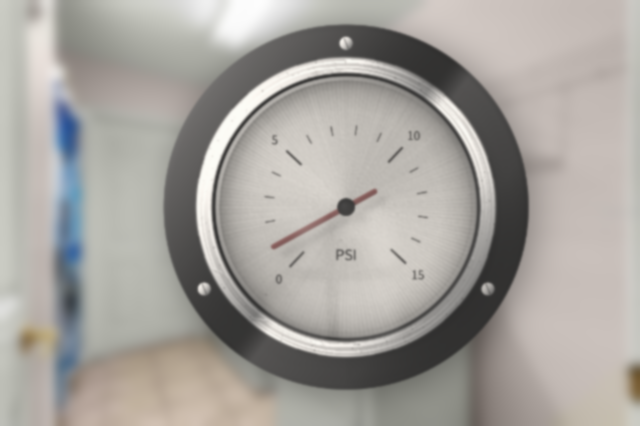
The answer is 1 psi
